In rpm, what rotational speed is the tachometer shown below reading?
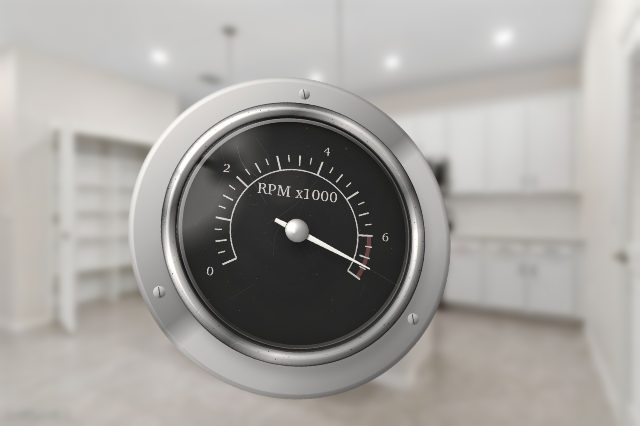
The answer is 6750 rpm
